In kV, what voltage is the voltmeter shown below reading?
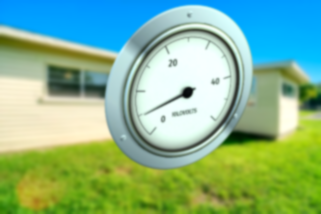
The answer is 5 kV
